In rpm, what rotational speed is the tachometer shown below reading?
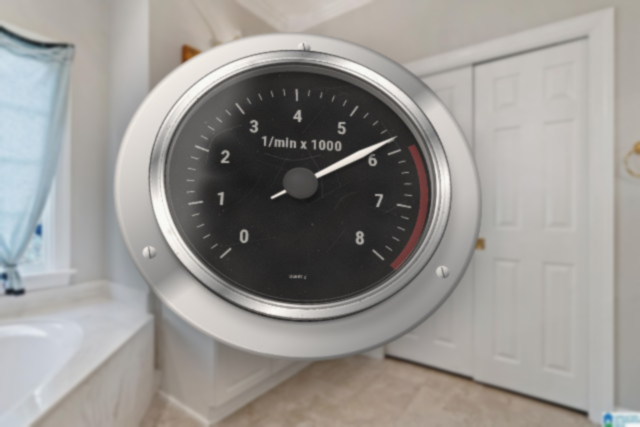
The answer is 5800 rpm
